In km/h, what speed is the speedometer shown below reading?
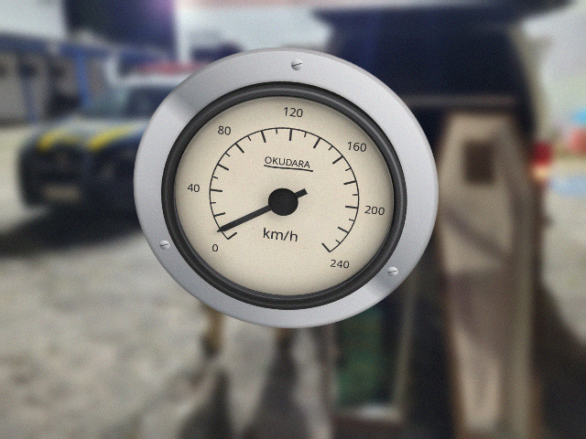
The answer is 10 km/h
